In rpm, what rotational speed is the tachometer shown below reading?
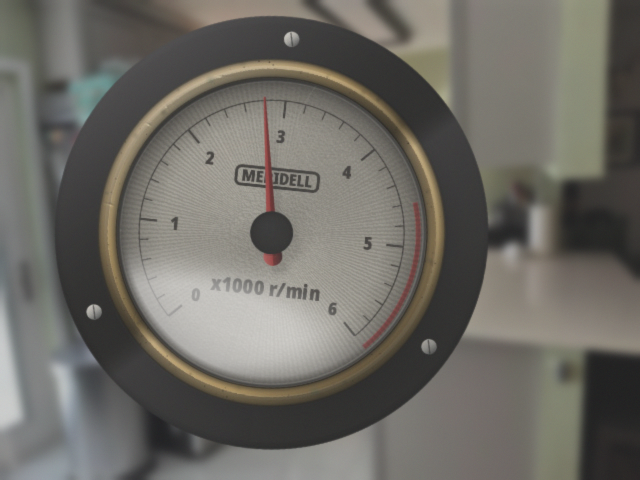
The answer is 2800 rpm
